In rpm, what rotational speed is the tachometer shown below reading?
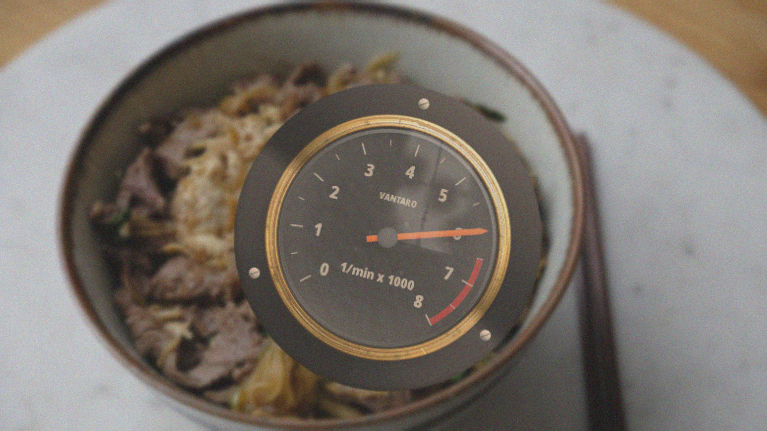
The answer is 6000 rpm
